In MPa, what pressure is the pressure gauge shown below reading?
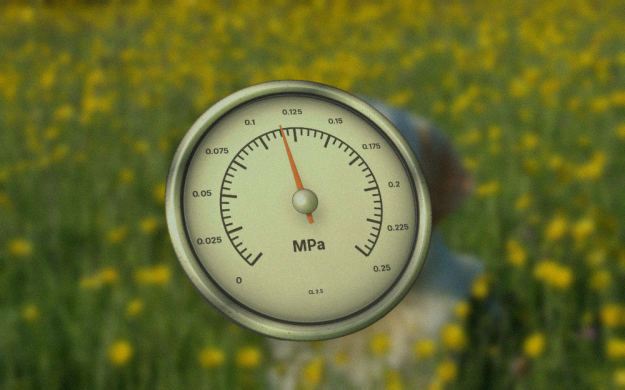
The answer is 0.115 MPa
